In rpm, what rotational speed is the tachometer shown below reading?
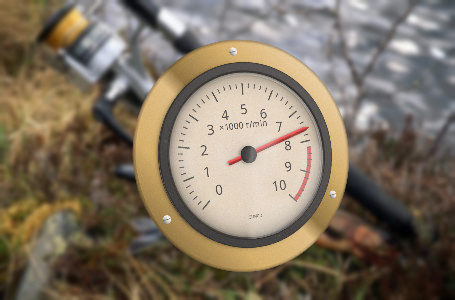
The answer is 7600 rpm
